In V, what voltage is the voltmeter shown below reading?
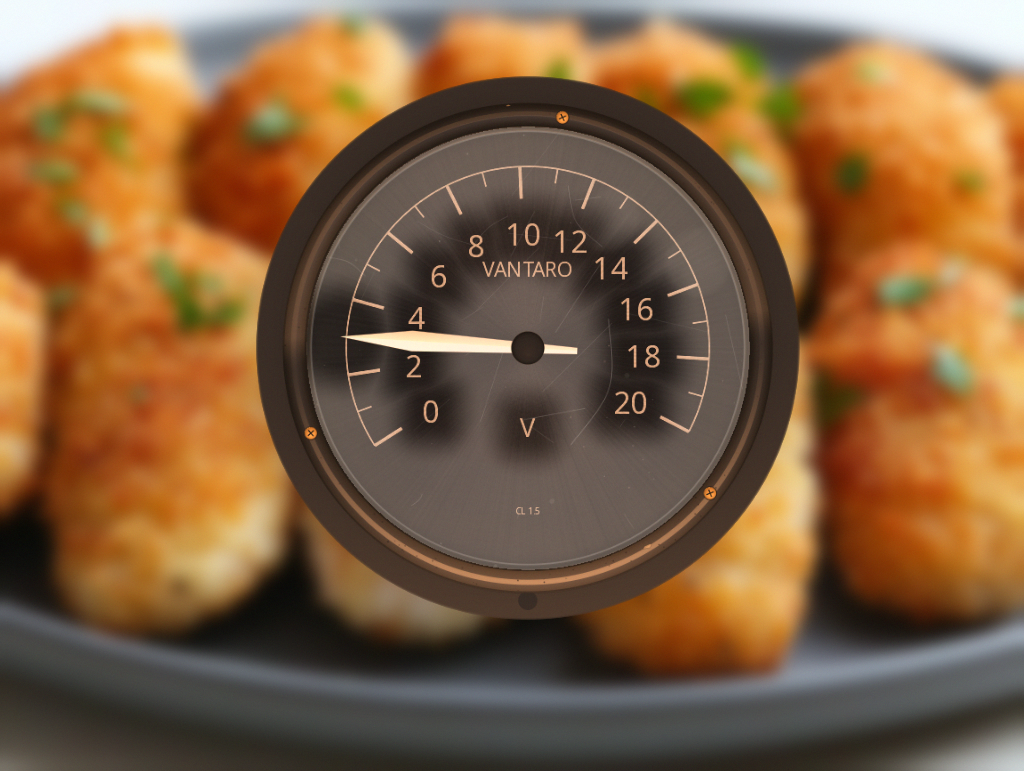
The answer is 3 V
